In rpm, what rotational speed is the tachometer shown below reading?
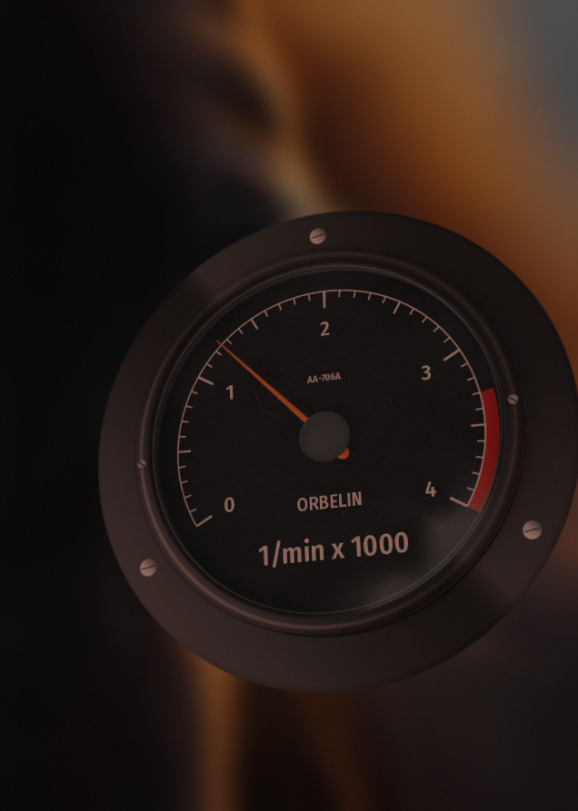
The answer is 1250 rpm
